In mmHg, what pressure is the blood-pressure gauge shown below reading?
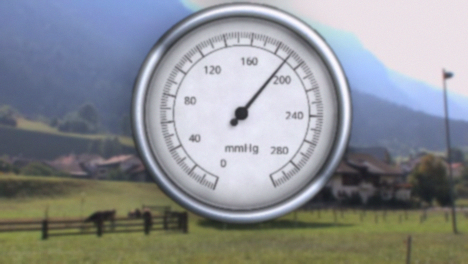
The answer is 190 mmHg
